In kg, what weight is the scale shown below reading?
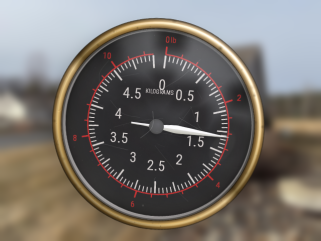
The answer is 1.3 kg
